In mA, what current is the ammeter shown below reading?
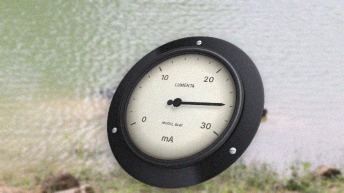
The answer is 26 mA
